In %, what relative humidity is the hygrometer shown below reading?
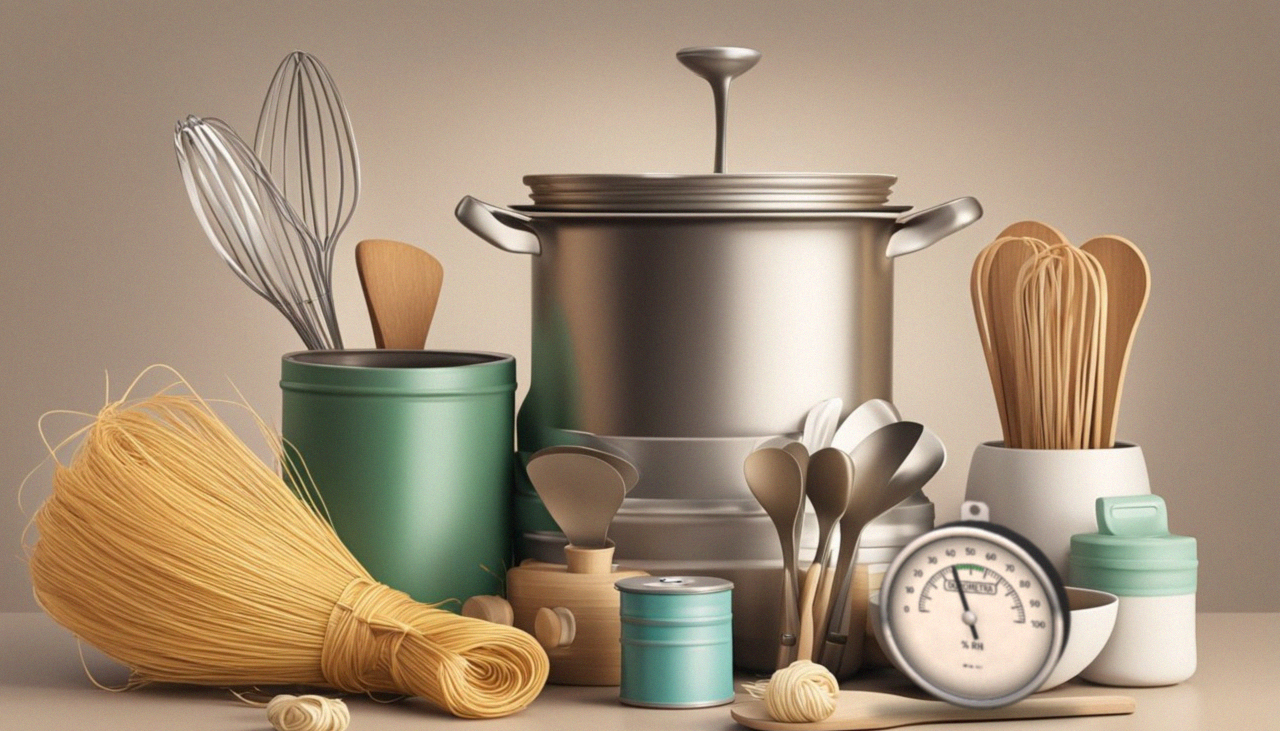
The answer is 40 %
